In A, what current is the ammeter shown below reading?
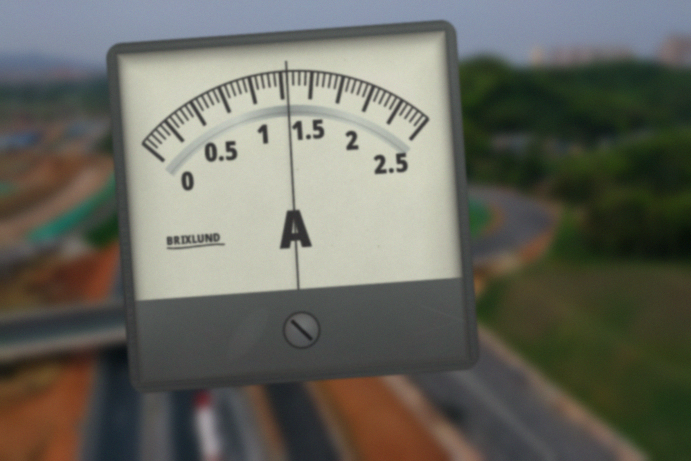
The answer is 1.3 A
